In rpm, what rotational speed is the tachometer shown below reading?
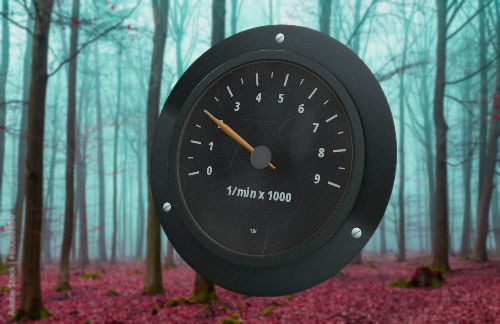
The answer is 2000 rpm
